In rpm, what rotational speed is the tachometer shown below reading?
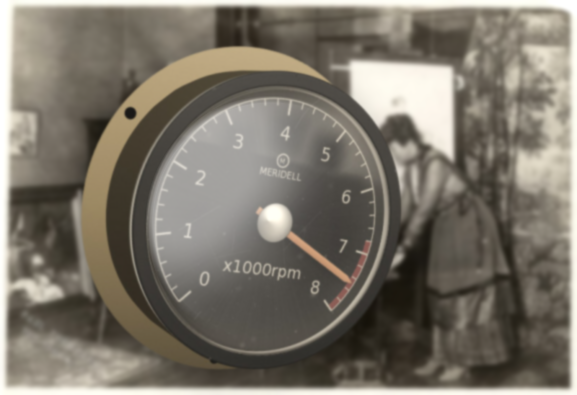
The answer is 7500 rpm
